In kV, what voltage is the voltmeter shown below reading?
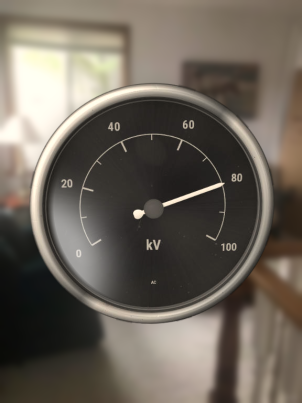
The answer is 80 kV
